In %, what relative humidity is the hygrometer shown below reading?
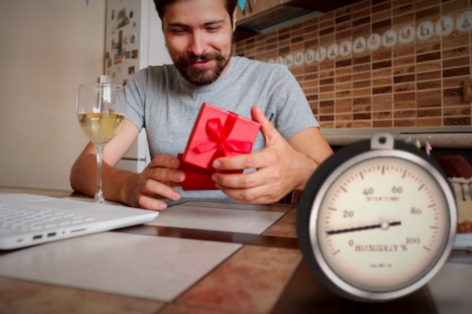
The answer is 10 %
